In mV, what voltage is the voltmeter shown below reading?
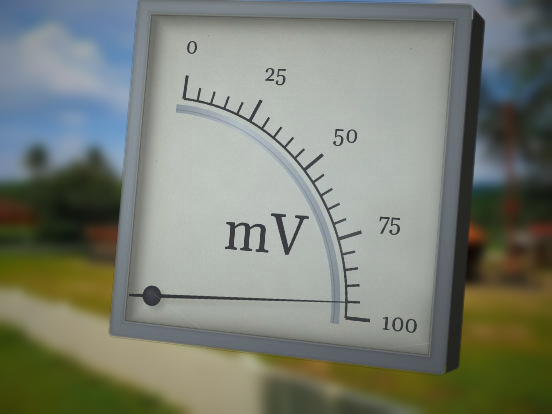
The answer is 95 mV
